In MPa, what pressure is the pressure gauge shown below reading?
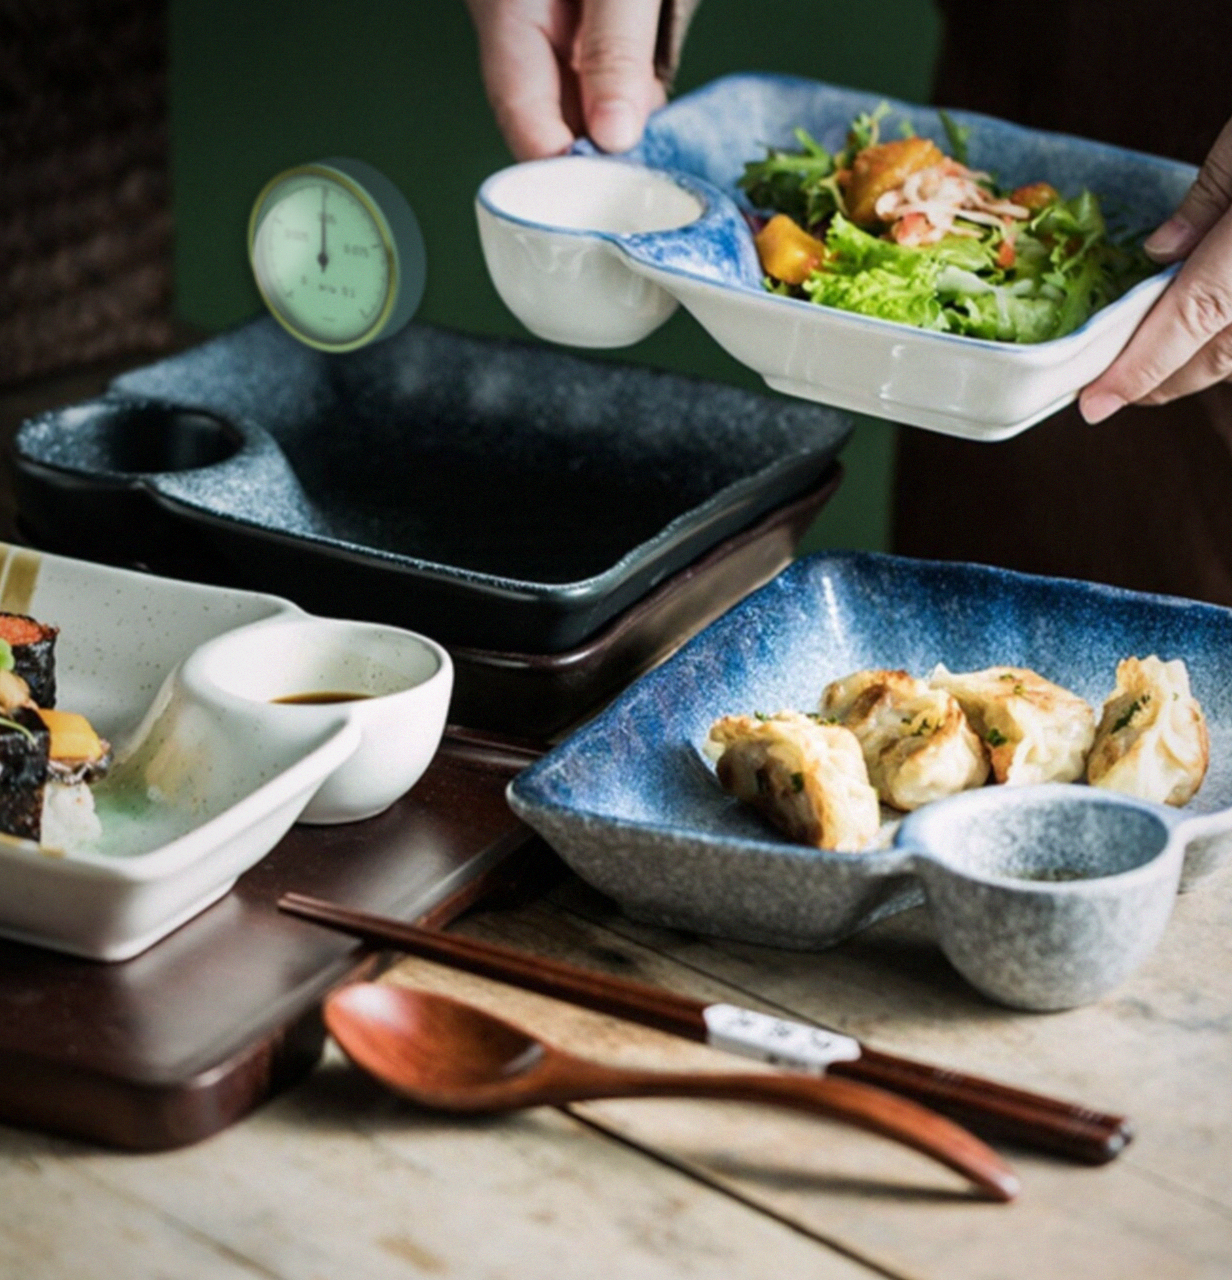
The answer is 0.05 MPa
